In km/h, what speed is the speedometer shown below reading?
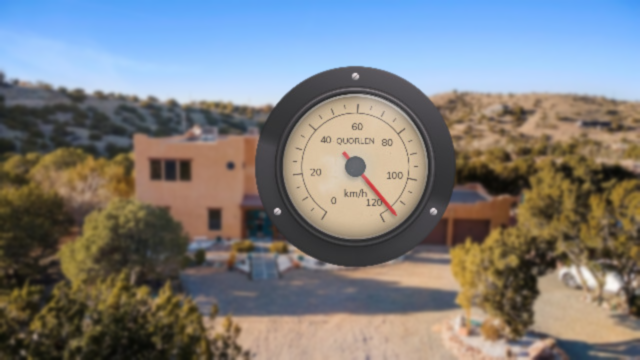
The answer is 115 km/h
